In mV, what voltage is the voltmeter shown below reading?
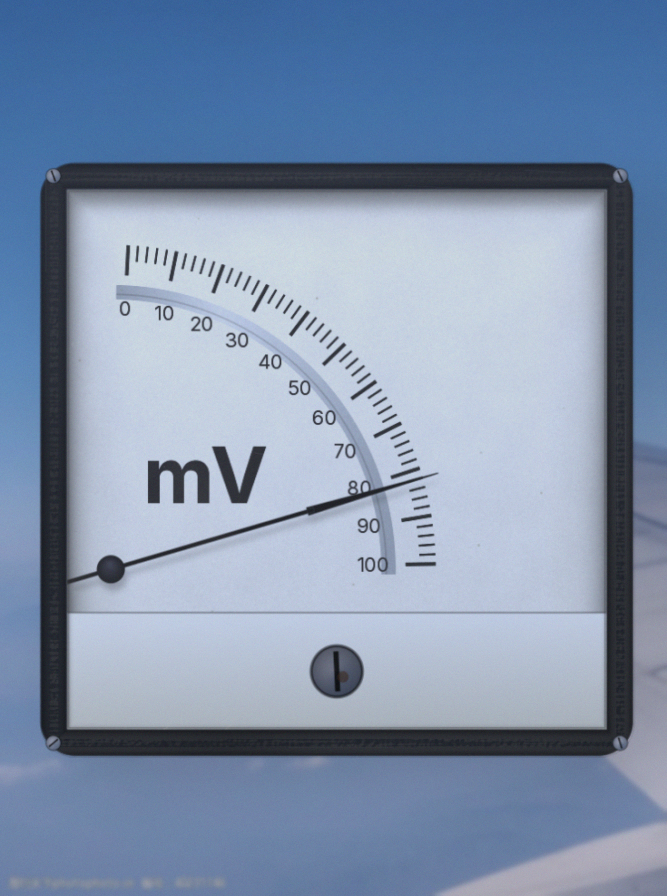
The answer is 82 mV
